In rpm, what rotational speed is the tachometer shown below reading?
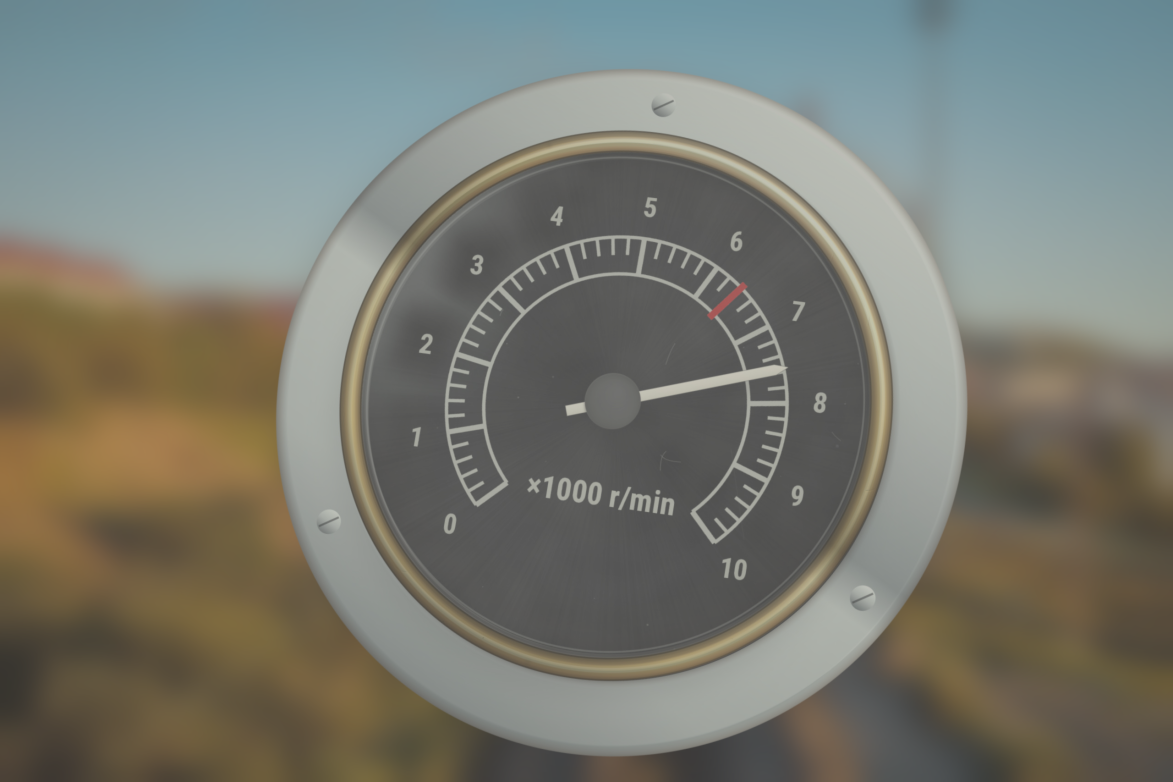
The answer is 7600 rpm
